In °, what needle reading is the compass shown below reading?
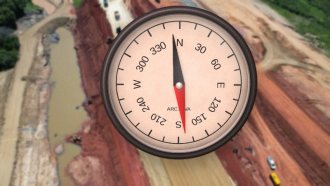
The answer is 172.5 °
